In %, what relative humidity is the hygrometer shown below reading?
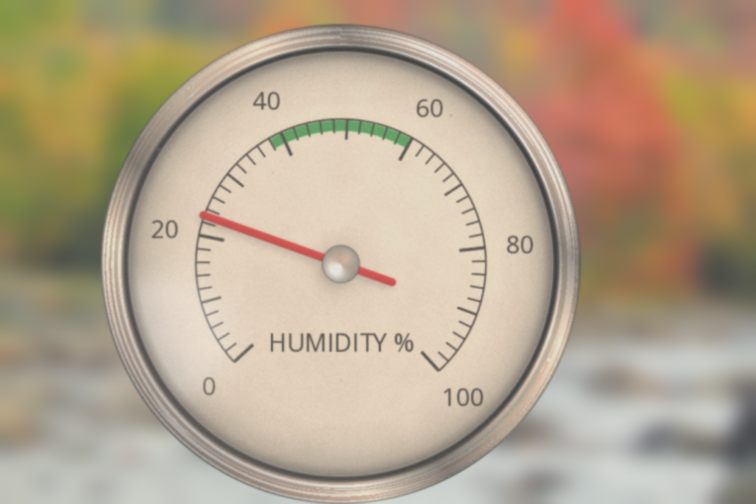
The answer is 23 %
